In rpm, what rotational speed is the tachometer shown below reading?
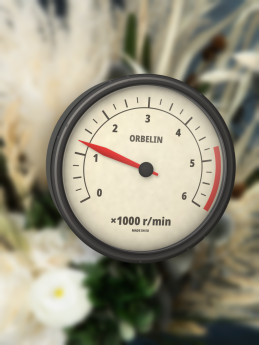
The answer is 1250 rpm
